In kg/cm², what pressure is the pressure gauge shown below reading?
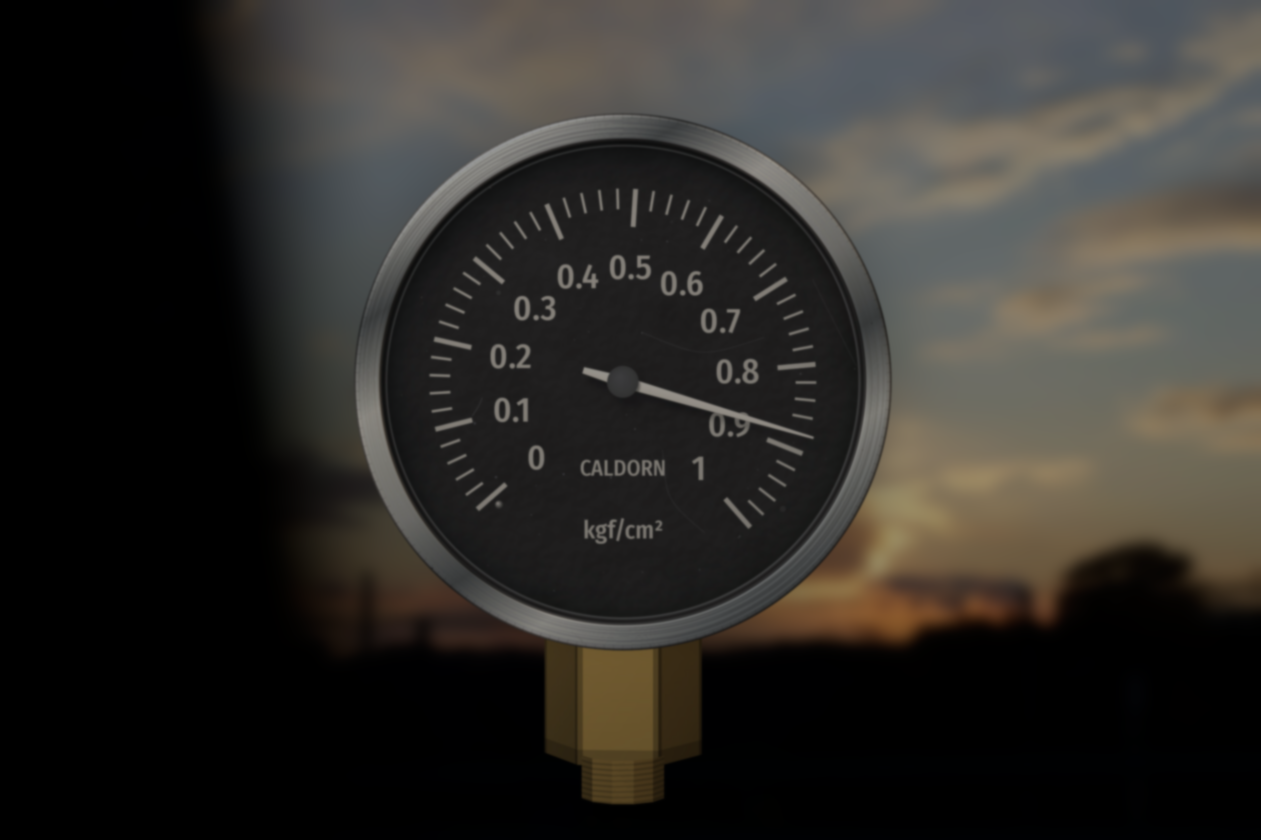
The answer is 0.88 kg/cm²
